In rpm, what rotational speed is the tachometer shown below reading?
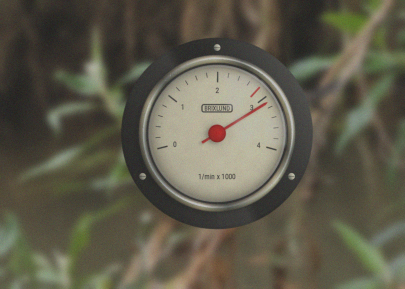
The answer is 3100 rpm
